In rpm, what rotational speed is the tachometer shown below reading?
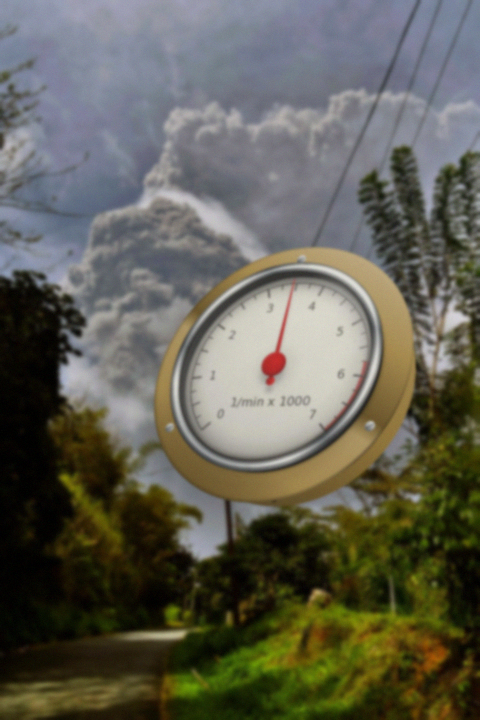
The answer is 3500 rpm
